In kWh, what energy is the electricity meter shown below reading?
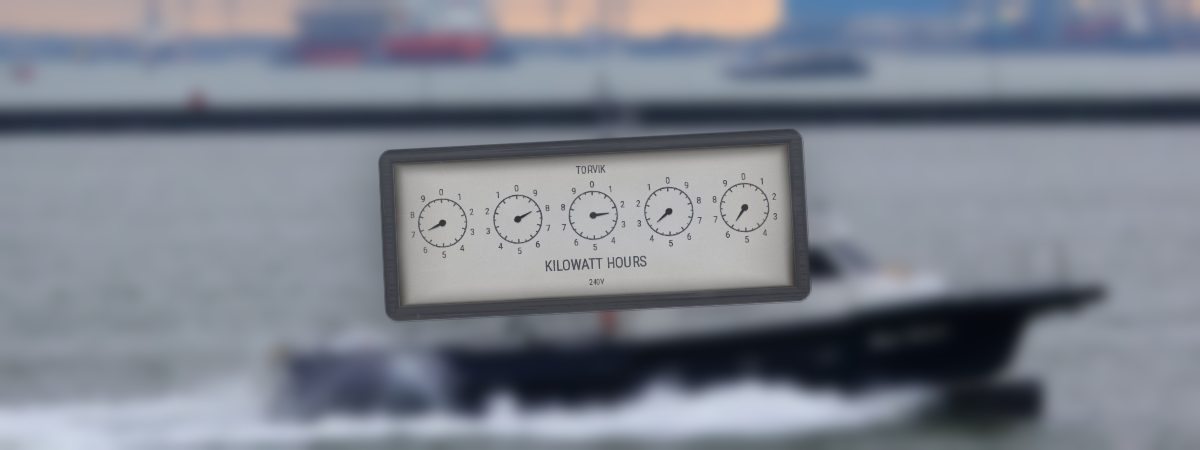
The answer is 68236 kWh
